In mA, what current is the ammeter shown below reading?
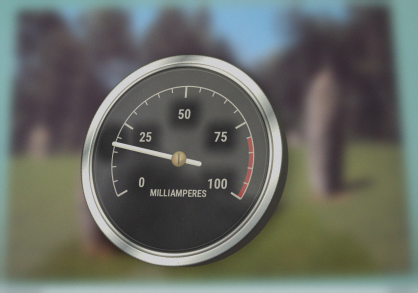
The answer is 17.5 mA
